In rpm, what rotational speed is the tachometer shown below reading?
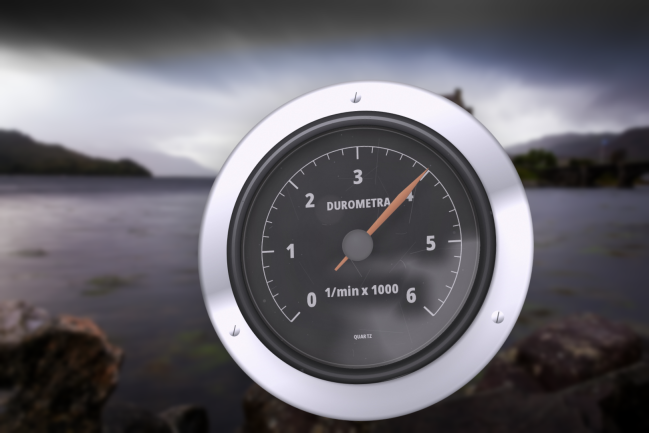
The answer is 4000 rpm
